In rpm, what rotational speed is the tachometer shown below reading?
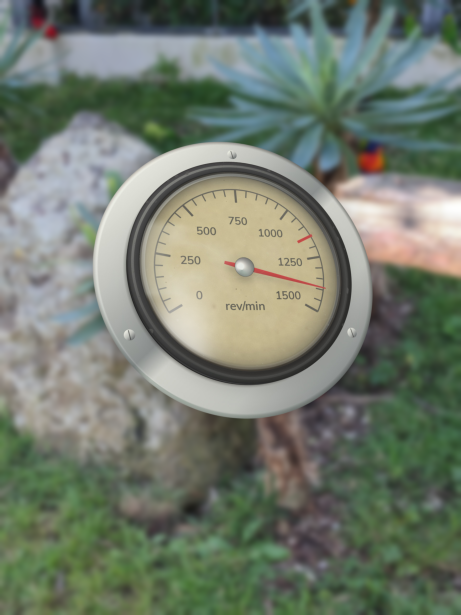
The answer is 1400 rpm
